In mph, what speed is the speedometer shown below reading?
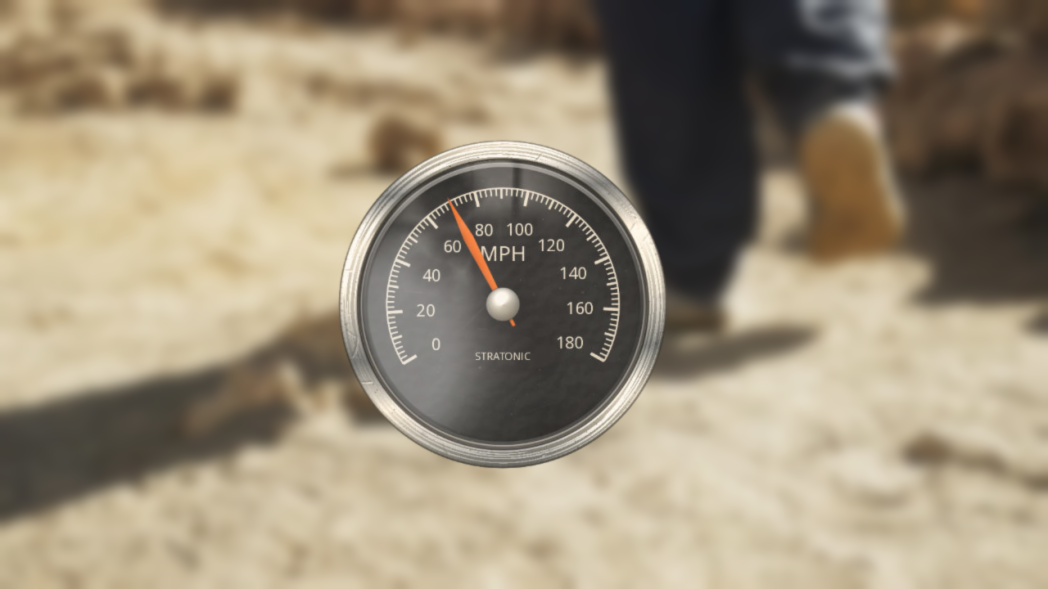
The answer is 70 mph
